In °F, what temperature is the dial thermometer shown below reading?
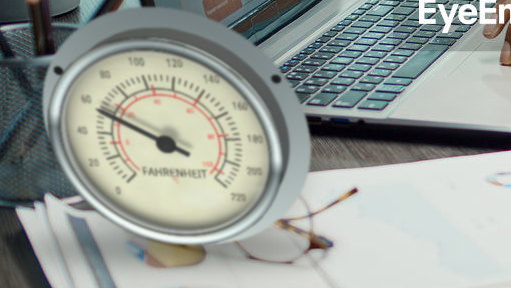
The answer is 60 °F
